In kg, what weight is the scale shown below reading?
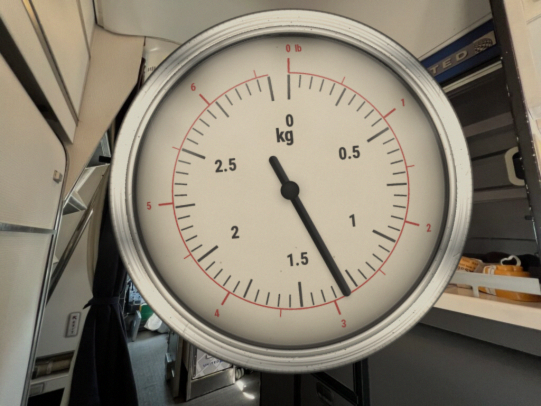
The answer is 1.3 kg
